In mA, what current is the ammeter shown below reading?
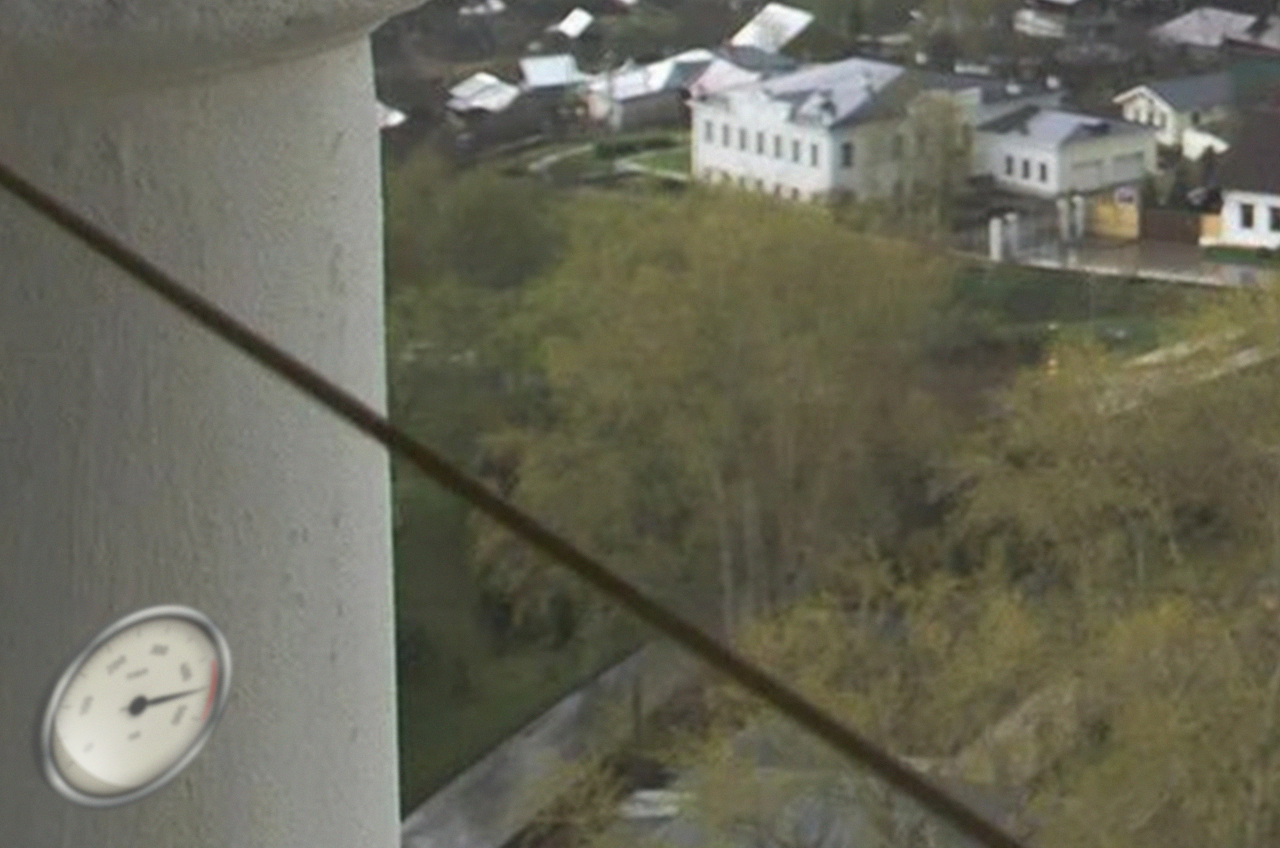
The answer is 450 mA
